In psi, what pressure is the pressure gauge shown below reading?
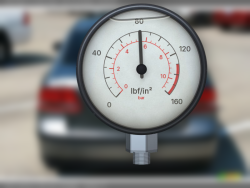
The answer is 80 psi
